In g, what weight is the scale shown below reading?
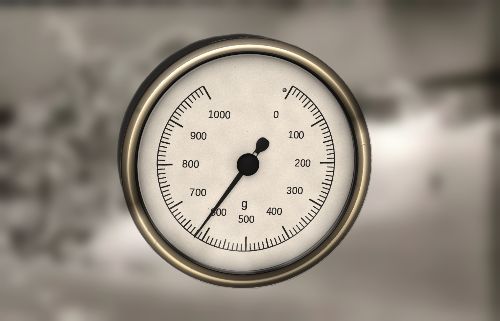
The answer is 620 g
